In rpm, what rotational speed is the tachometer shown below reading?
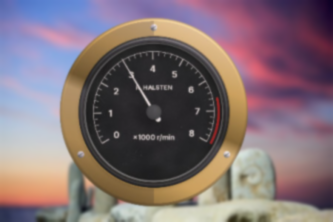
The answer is 3000 rpm
